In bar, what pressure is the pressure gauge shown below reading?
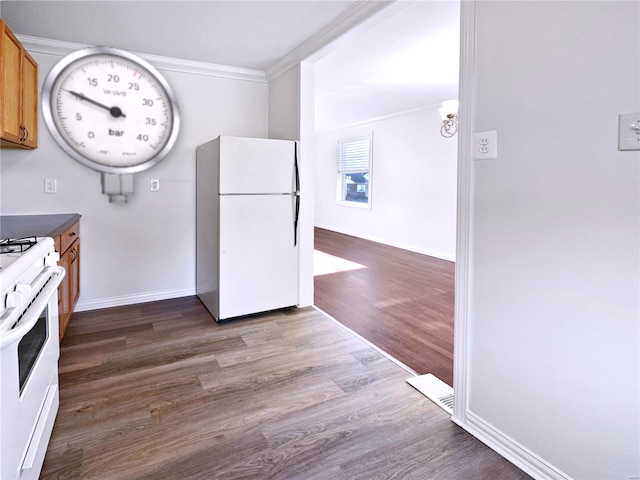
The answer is 10 bar
